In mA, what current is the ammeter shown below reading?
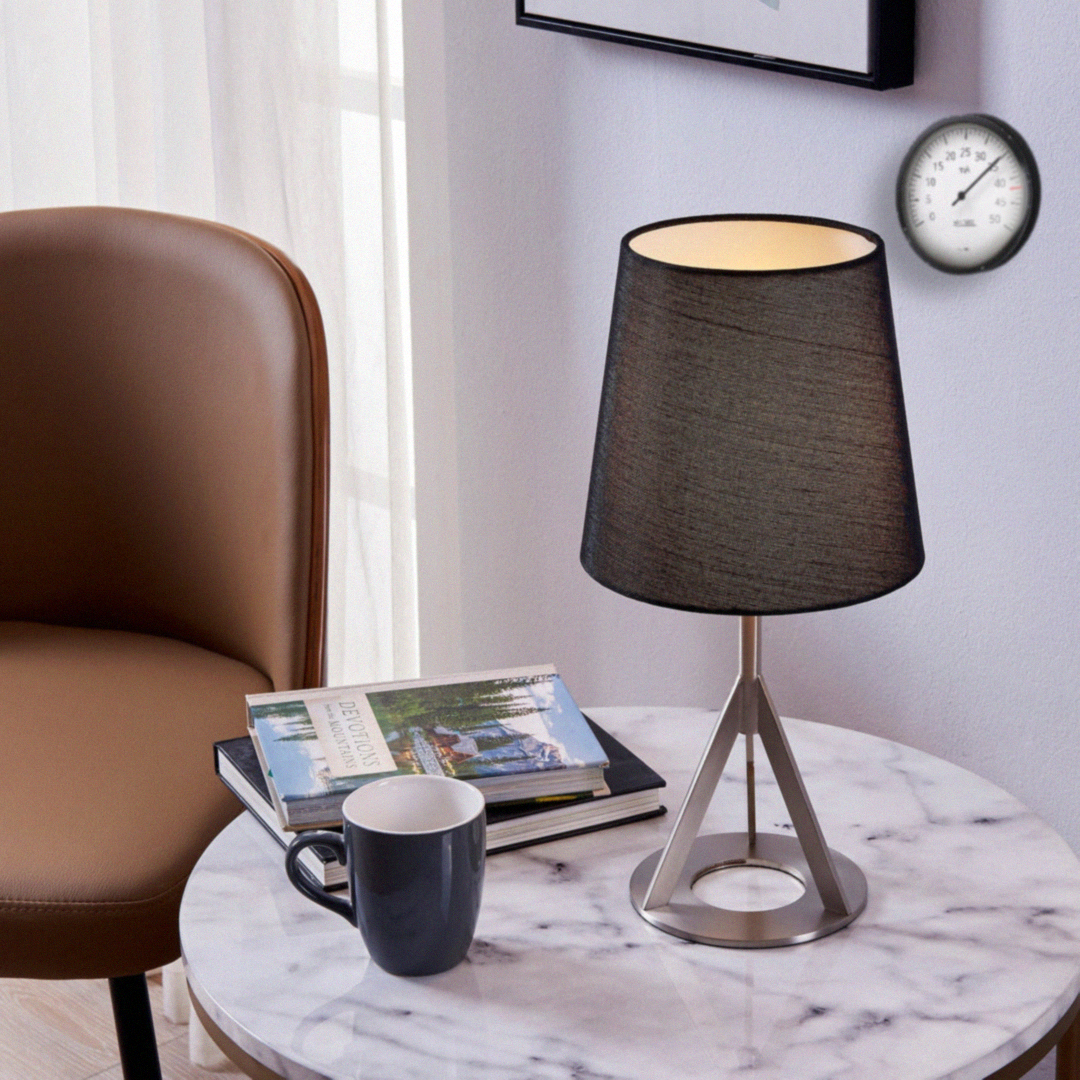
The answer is 35 mA
